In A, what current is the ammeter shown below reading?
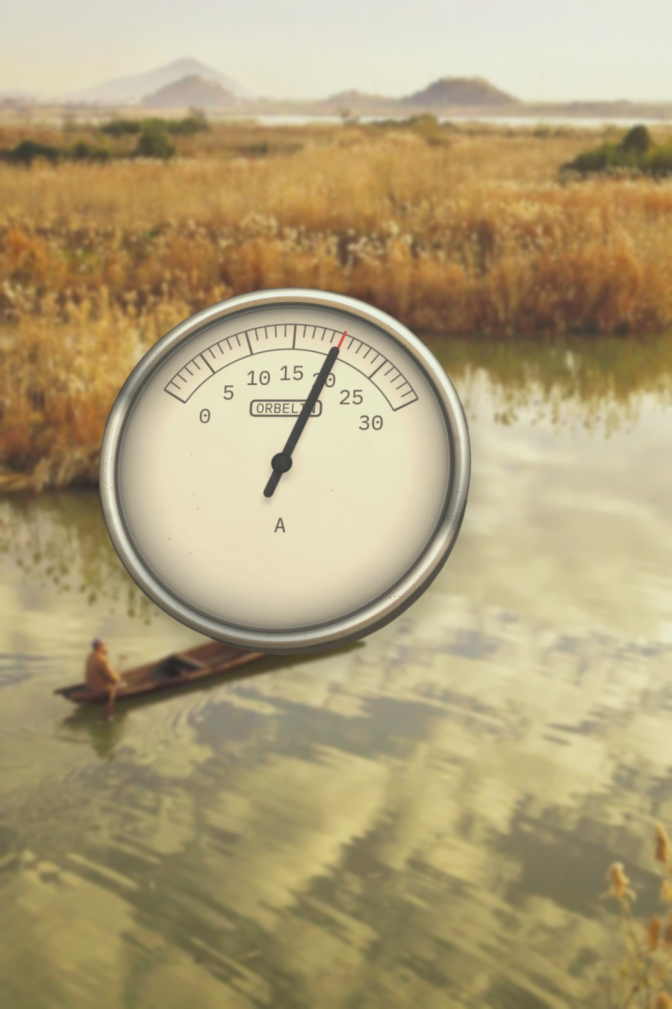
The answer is 20 A
